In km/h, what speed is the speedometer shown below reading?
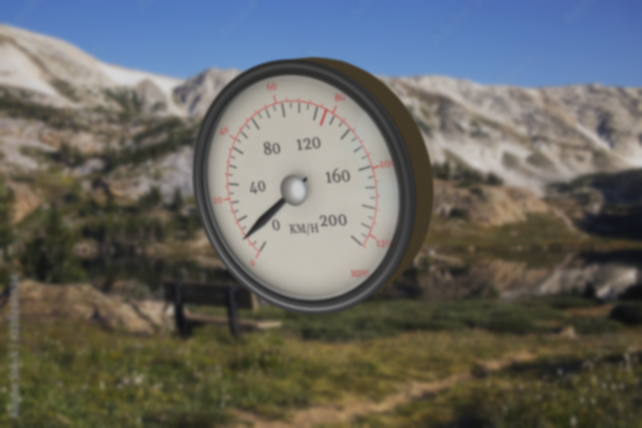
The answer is 10 km/h
